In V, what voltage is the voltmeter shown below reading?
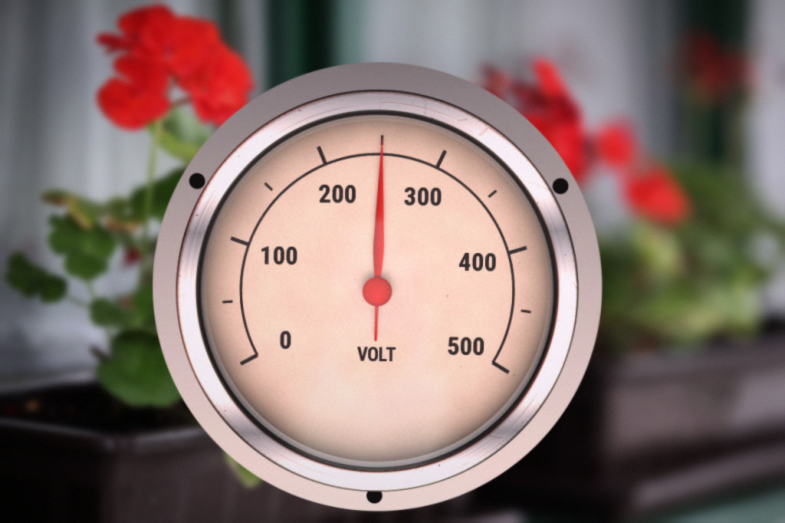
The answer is 250 V
